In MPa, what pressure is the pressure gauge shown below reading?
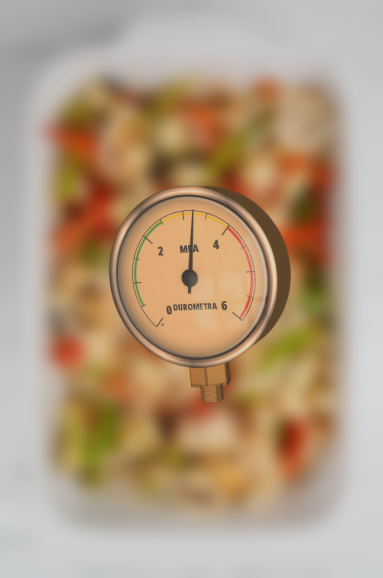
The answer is 3.25 MPa
